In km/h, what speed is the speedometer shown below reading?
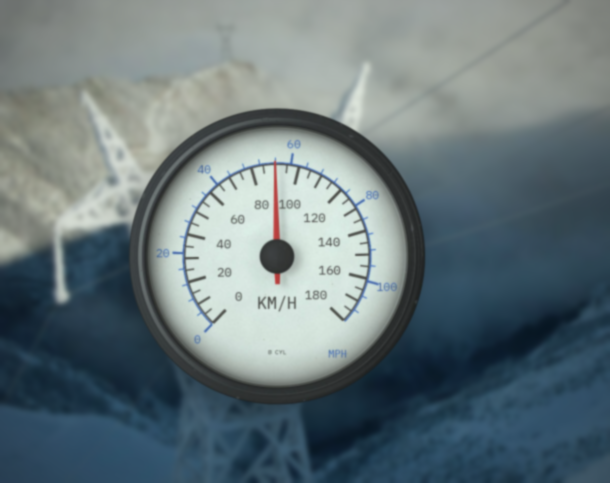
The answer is 90 km/h
